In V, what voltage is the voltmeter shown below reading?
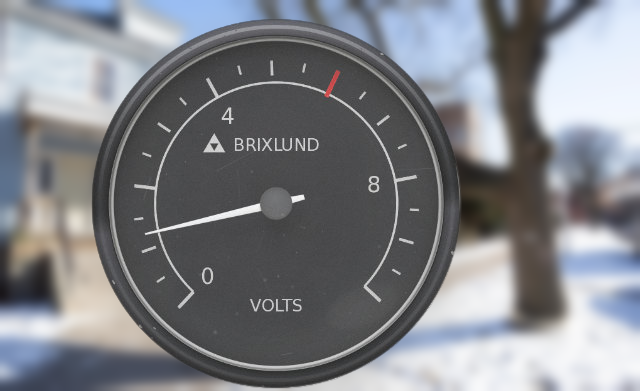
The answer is 1.25 V
